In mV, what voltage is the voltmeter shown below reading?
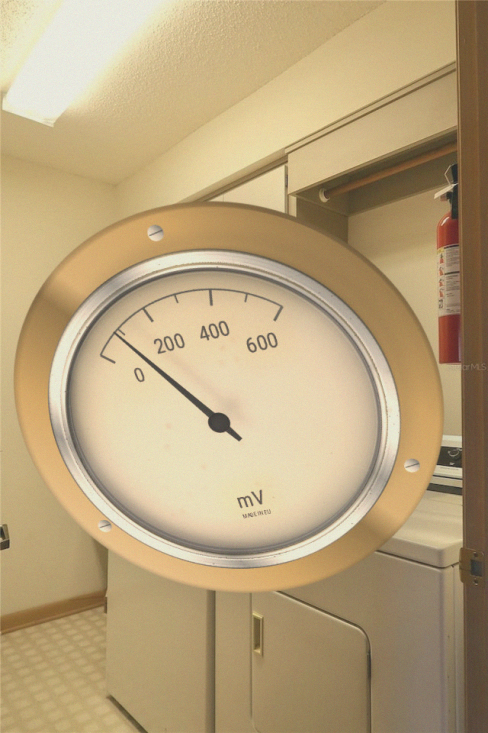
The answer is 100 mV
